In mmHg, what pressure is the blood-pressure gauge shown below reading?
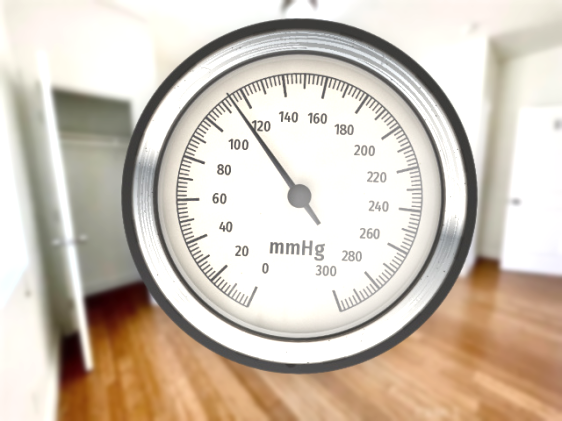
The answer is 114 mmHg
